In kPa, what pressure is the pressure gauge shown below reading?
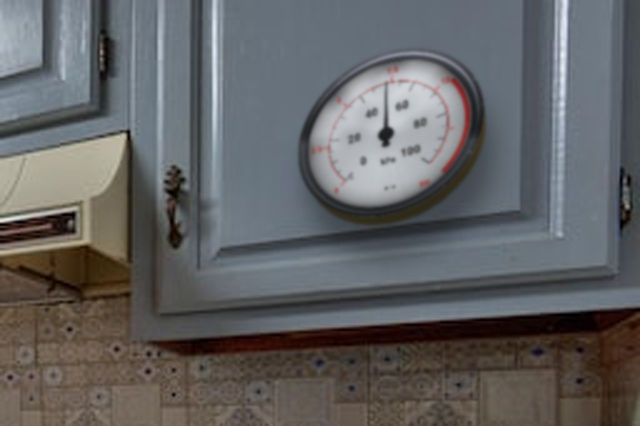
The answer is 50 kPa
